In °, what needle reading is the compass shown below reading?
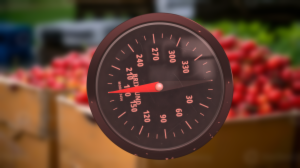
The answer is 180 °
